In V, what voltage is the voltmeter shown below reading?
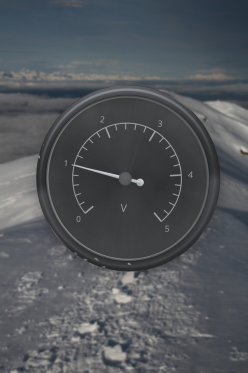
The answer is 1 V
